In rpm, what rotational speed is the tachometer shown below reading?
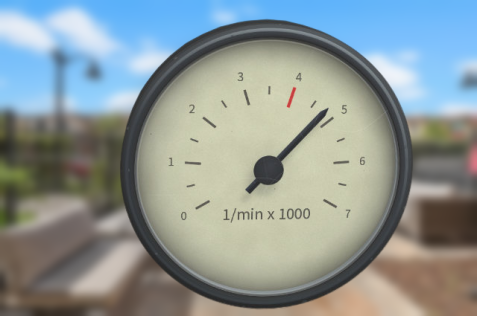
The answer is 4750 rpm
